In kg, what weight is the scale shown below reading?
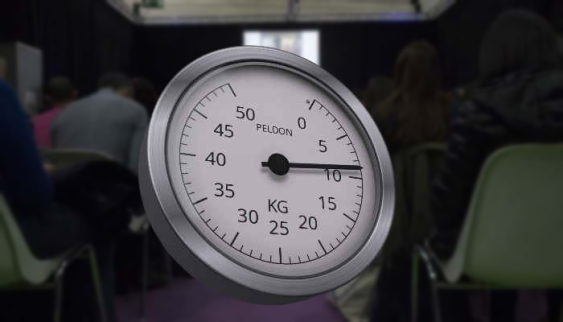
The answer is 9 kg
